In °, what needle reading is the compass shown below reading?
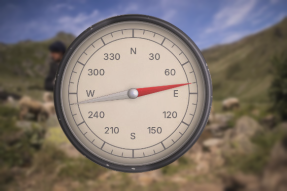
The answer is 80 °
